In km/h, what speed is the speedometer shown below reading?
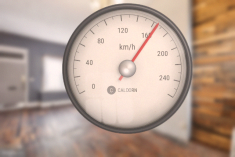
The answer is 165 km/h
